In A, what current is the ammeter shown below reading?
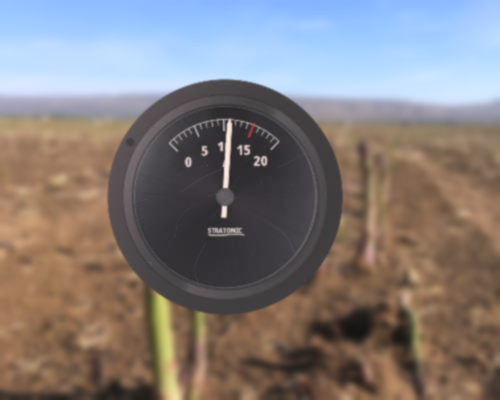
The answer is 11 A
